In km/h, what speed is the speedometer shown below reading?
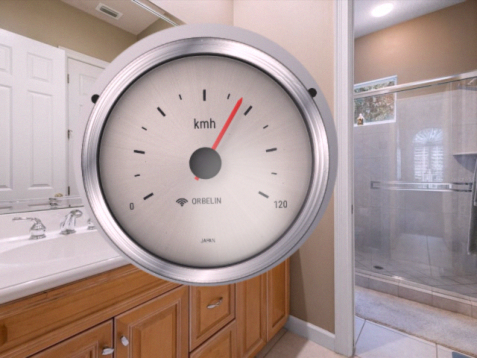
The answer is 75 km/h
